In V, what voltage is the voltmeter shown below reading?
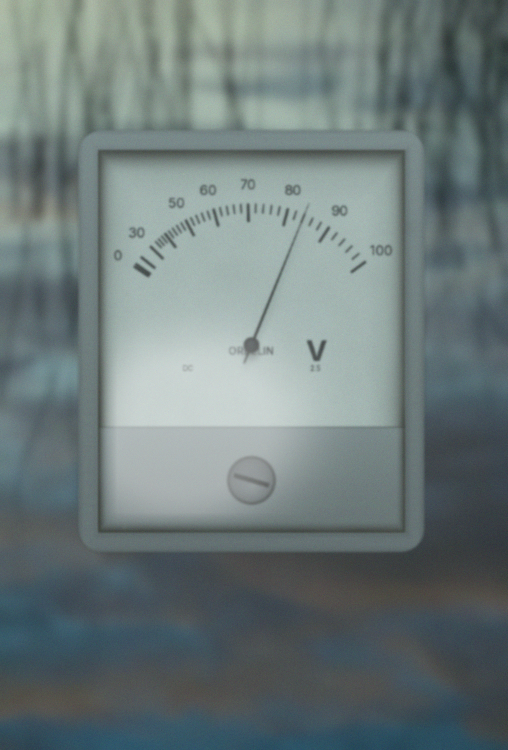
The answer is 84 V
